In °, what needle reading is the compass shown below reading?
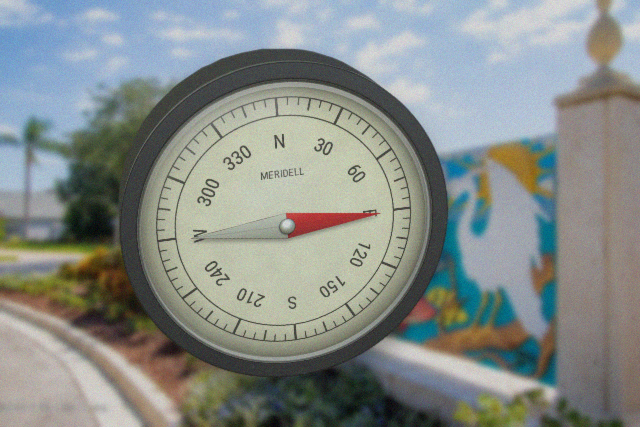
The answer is 90 °
